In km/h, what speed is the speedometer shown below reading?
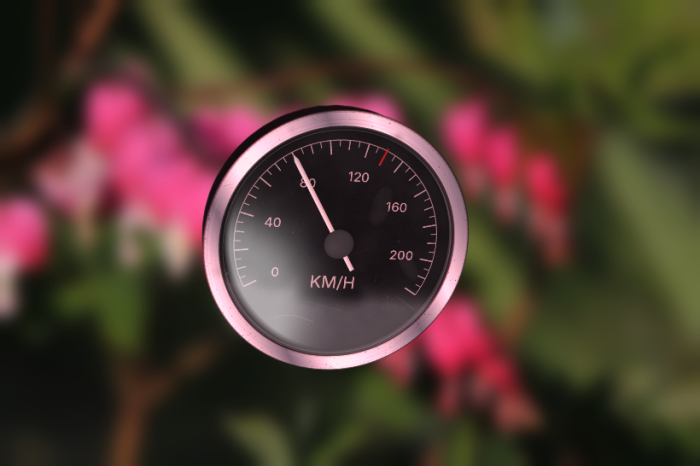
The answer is 80 km/h
